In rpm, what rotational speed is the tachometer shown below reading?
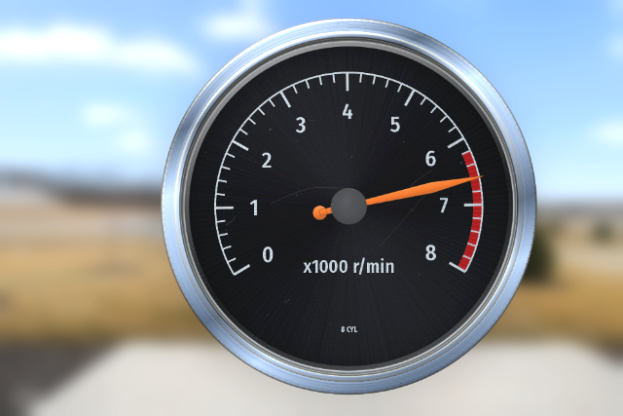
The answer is 6600 rpm
